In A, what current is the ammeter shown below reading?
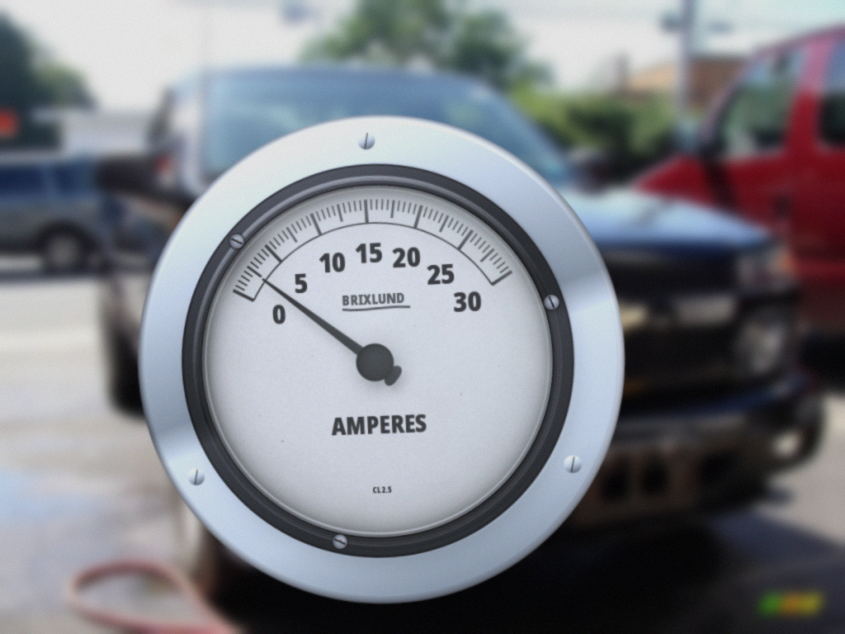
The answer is 2.5 A
